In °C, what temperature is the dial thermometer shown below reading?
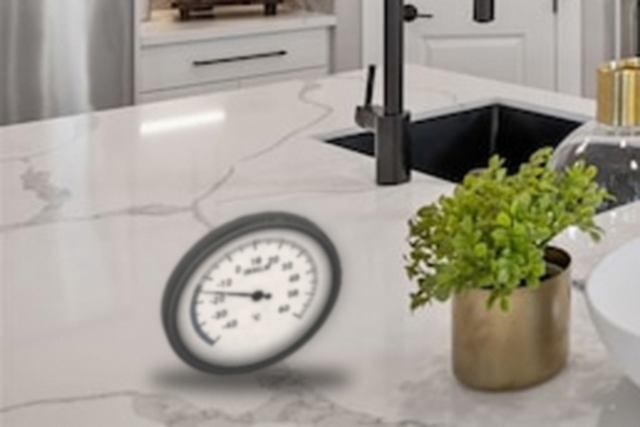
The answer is -15 °C
